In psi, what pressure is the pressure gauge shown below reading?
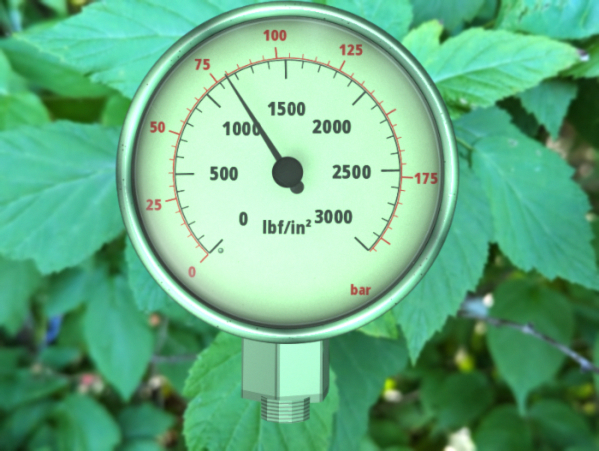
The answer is 1150 psi
